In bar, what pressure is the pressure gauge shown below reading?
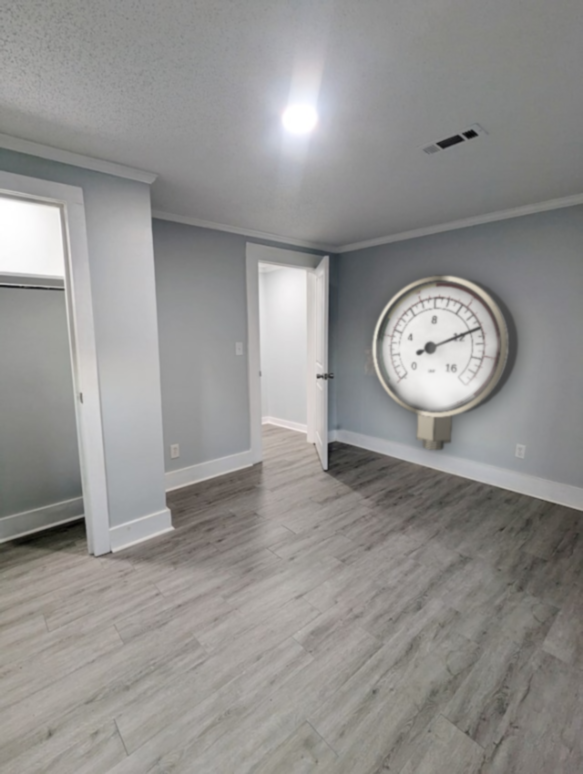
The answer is 12 bar
